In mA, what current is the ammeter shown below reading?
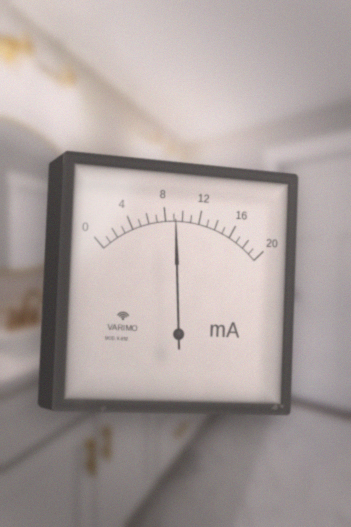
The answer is 9 mA
